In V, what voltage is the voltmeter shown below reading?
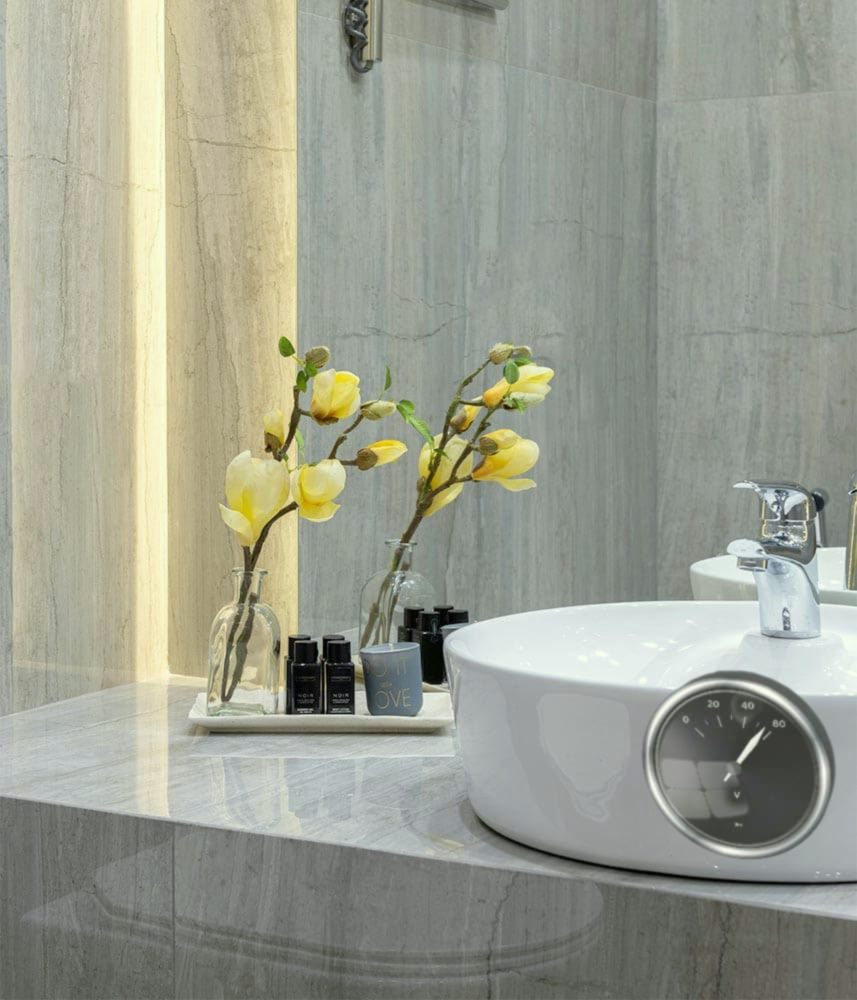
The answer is 55 V
